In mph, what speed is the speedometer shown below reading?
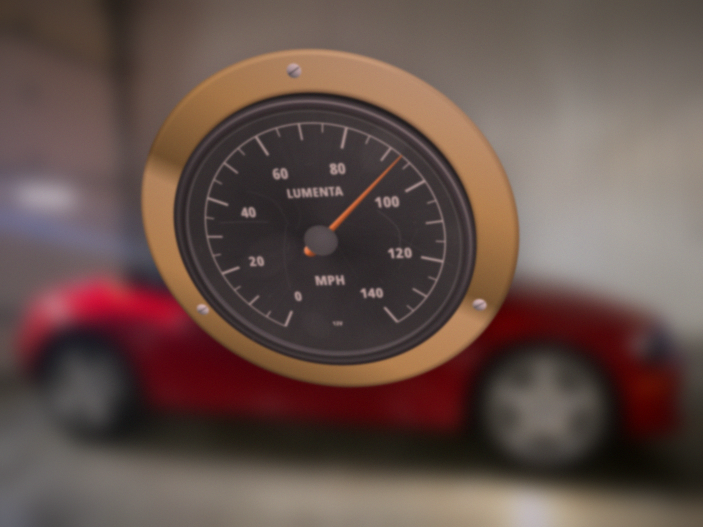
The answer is 92.5 mph
